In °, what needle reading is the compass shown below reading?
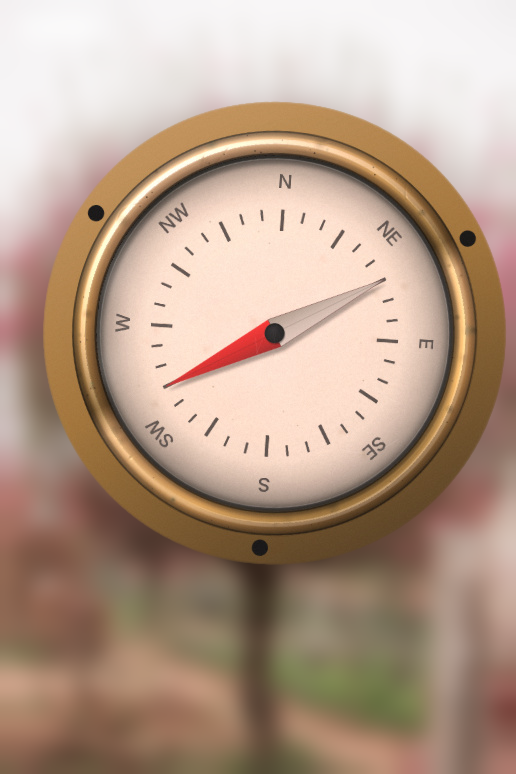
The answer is 240 °
